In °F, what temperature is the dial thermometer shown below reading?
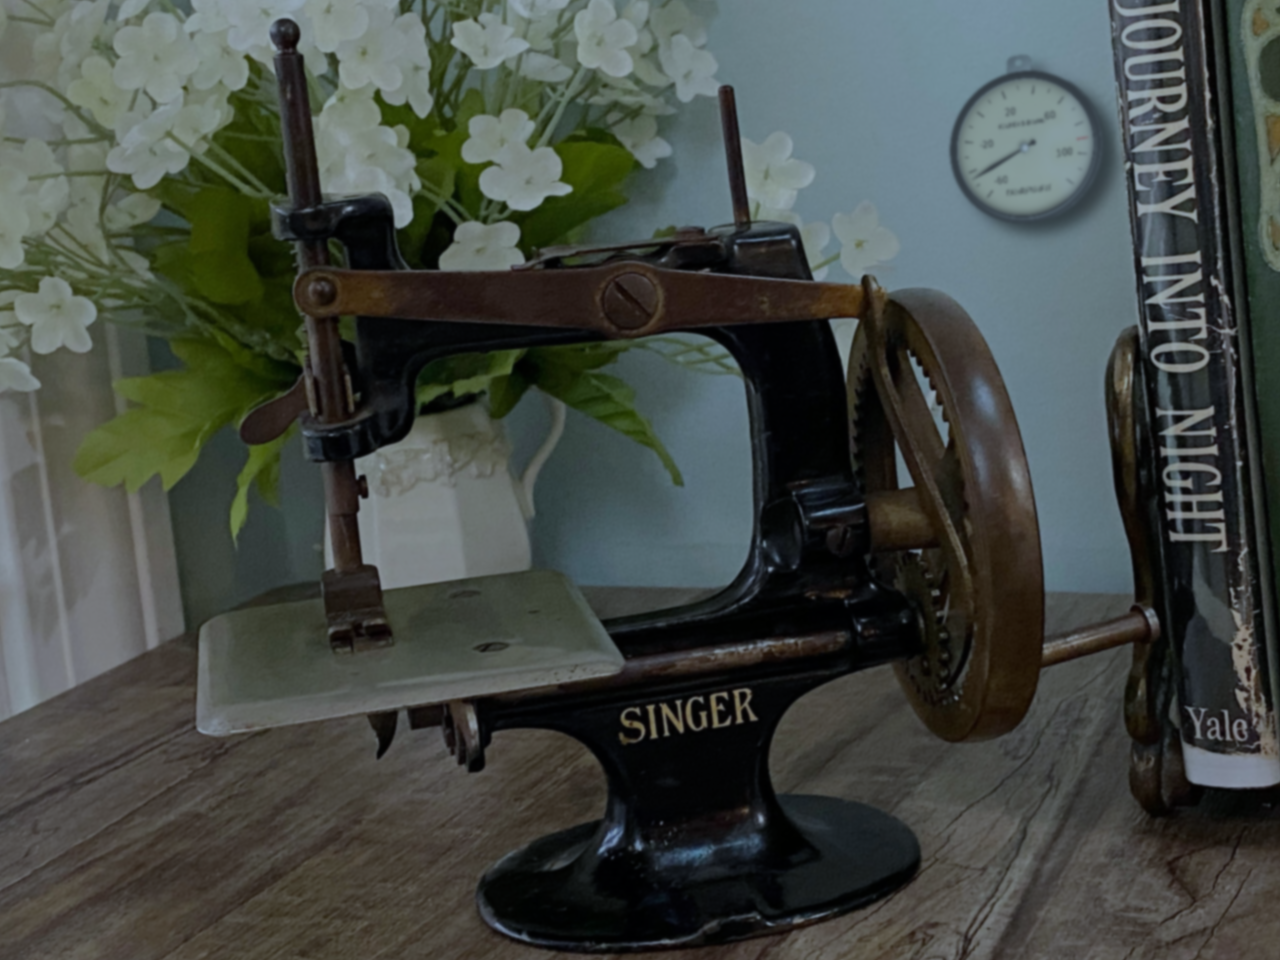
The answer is -45 °F
